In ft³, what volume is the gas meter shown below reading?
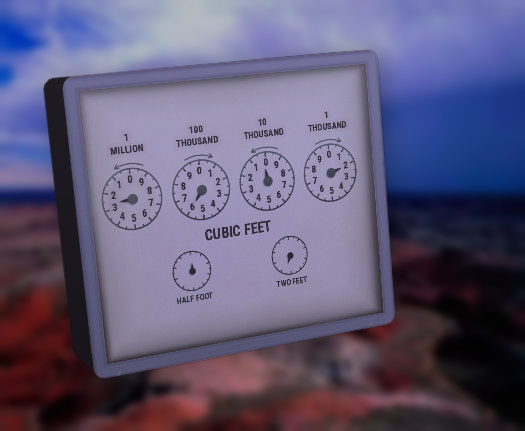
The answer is 260200 ft³
